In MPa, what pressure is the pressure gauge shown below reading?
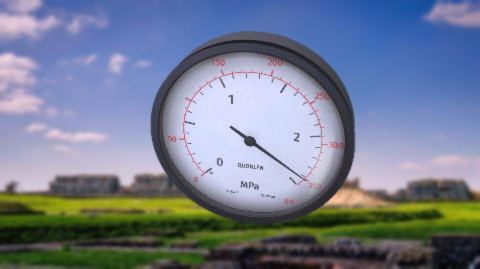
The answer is 2.4 MPa
